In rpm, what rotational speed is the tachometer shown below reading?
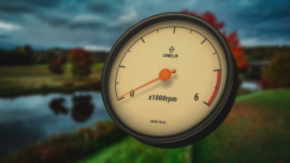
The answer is 0 rpm
